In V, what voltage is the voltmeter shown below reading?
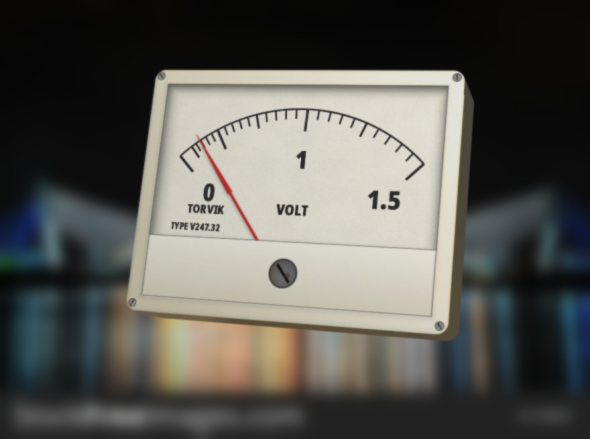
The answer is 0.35 V
